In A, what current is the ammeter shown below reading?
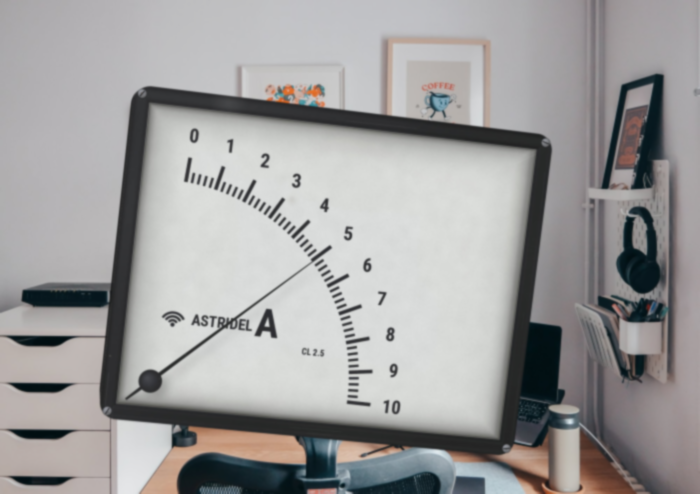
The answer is 5 A
